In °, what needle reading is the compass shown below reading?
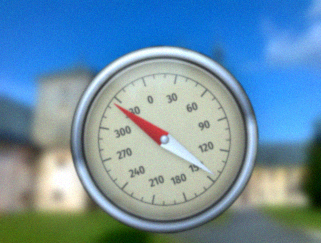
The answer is 325 °
